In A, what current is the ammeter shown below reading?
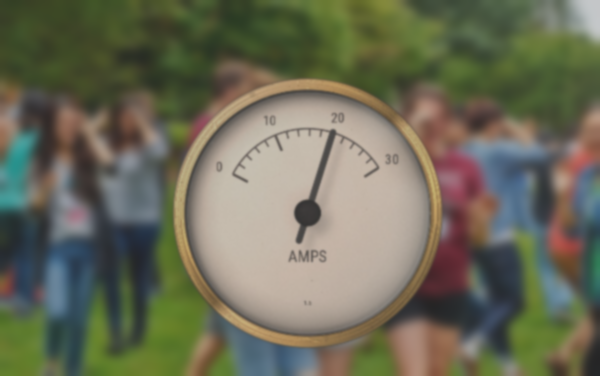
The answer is 20 A
